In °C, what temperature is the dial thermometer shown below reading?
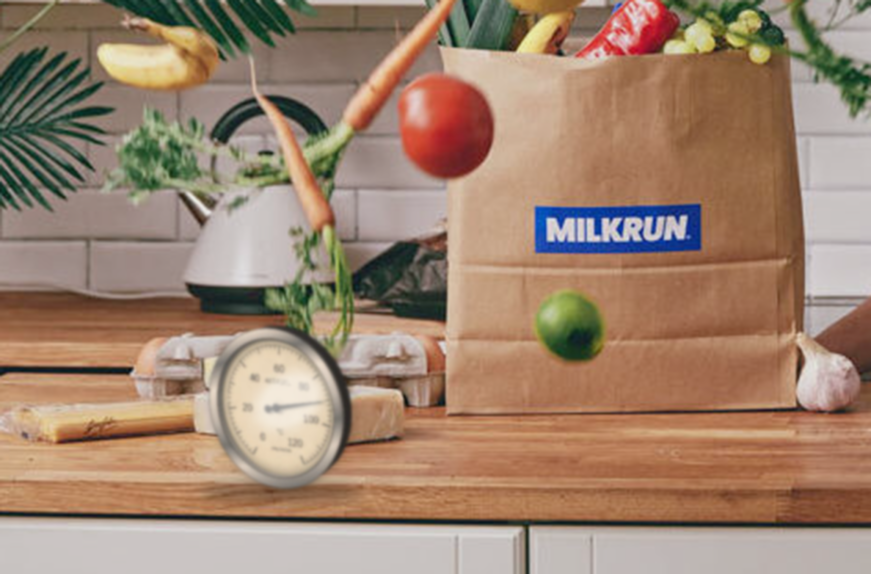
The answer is 90 °C
